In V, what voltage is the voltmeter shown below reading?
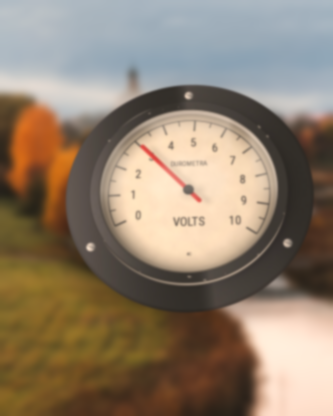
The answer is 3 V
